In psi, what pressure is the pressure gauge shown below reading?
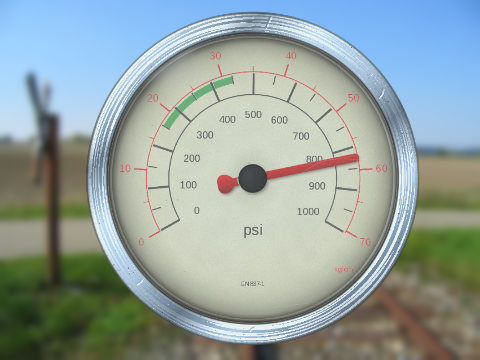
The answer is 825 psi
